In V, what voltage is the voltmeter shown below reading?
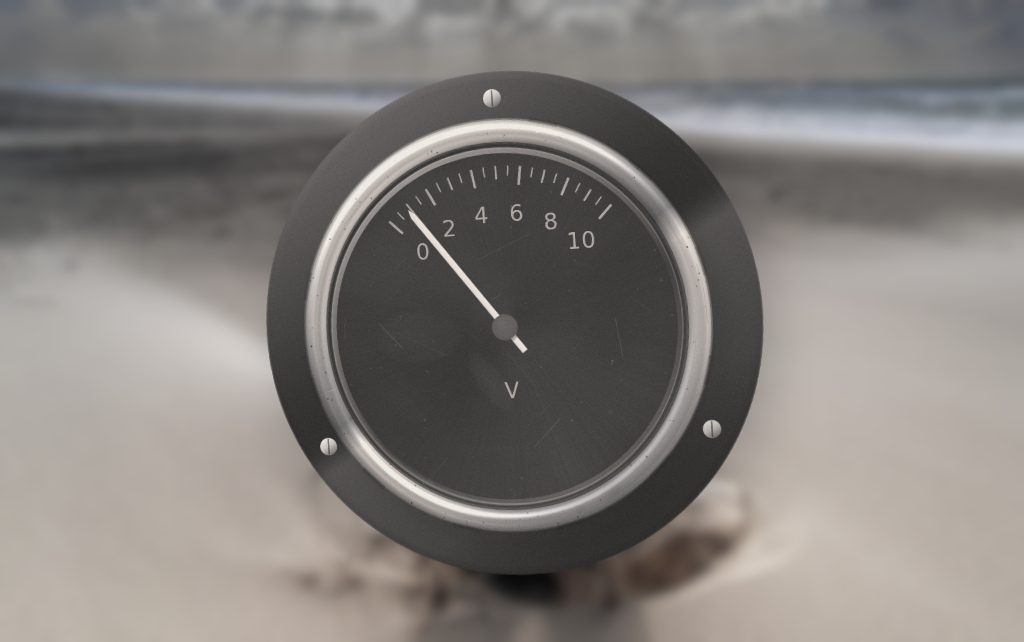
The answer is 1 V
